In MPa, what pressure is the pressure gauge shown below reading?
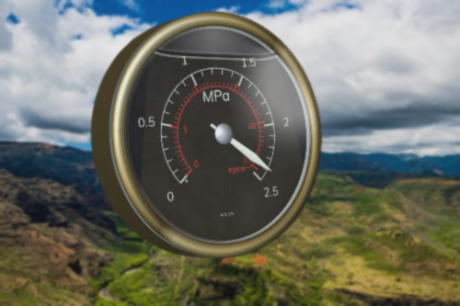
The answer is 2.4 MPa
